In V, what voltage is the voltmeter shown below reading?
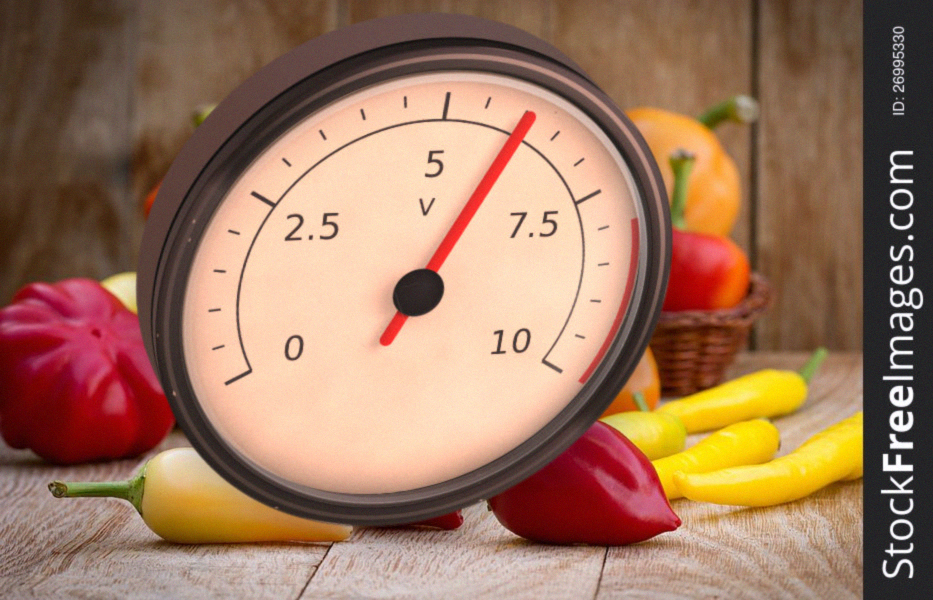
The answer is 6 V
